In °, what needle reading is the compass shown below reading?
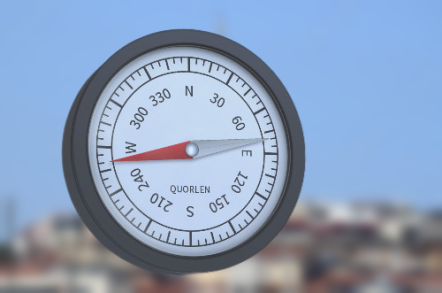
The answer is 260 °
